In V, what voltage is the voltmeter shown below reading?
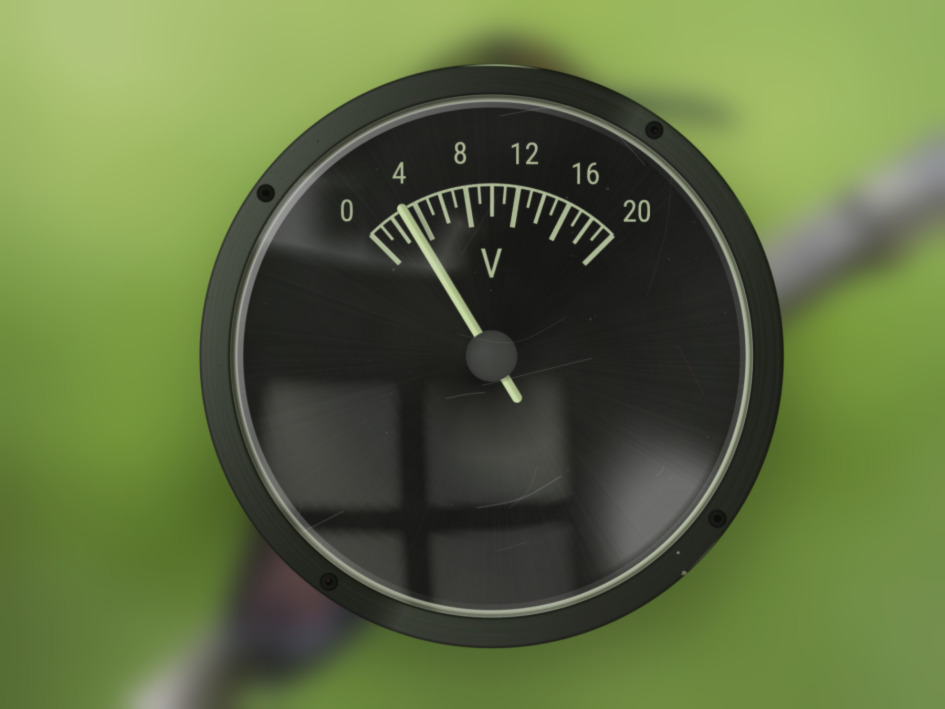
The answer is 3 V
